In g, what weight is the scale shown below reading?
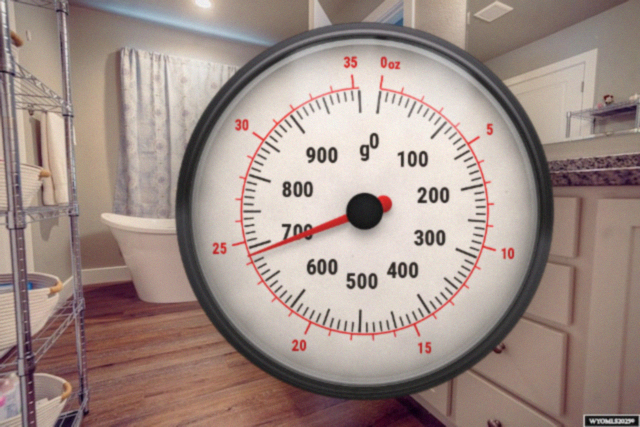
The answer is 690 g
